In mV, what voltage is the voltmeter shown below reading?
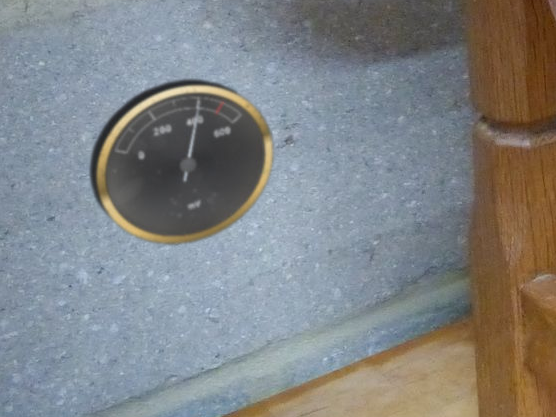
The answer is 400 mV
